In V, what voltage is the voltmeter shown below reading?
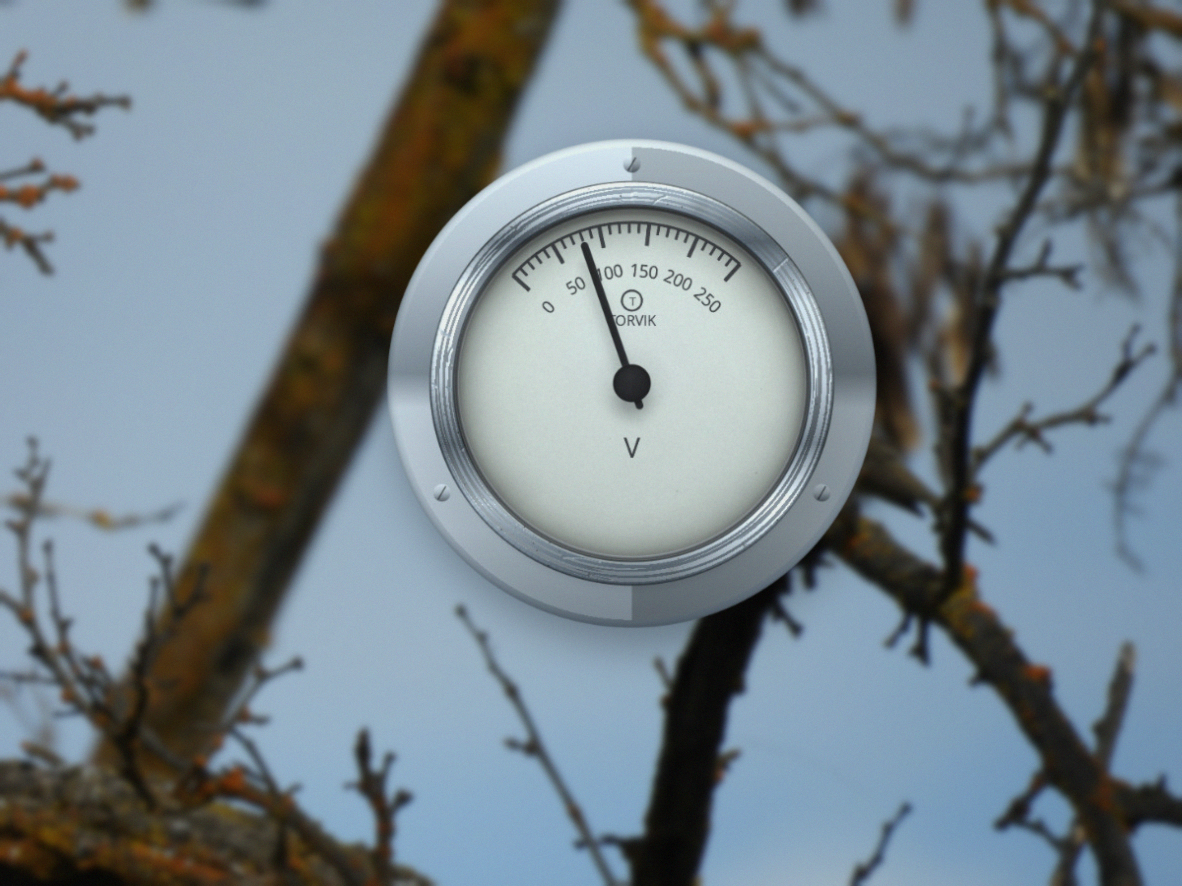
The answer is 80 V
